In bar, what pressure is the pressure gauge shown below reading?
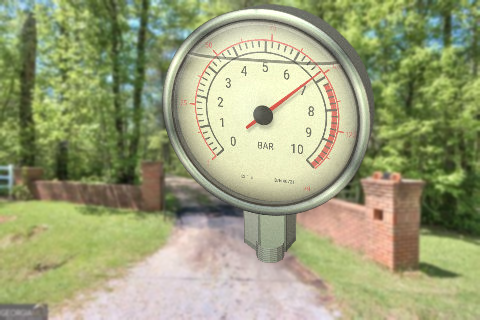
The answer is 6.8 bar
